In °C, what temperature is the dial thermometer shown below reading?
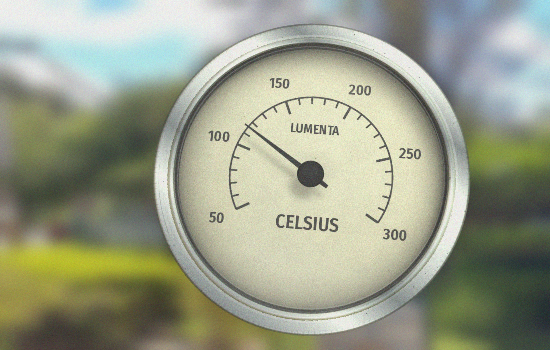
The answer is 115 °C
